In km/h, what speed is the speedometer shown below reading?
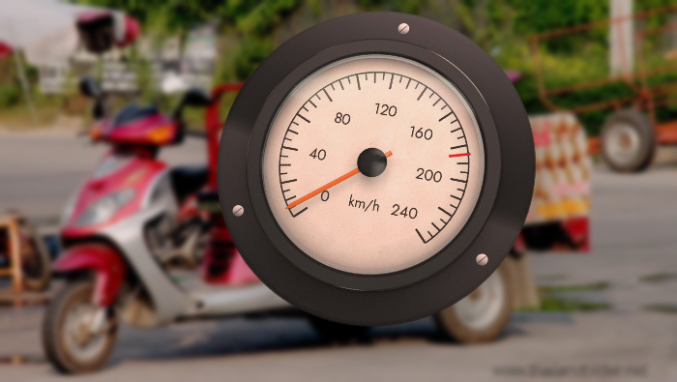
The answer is 5 km/h
